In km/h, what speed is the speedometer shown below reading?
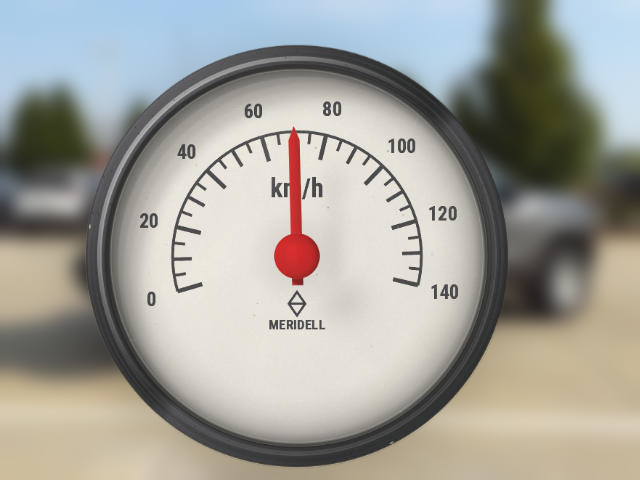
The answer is 70 km/h
